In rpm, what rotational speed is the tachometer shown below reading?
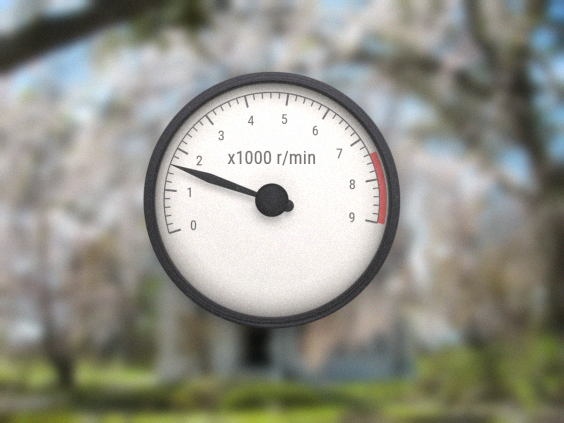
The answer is 1600 rpm
